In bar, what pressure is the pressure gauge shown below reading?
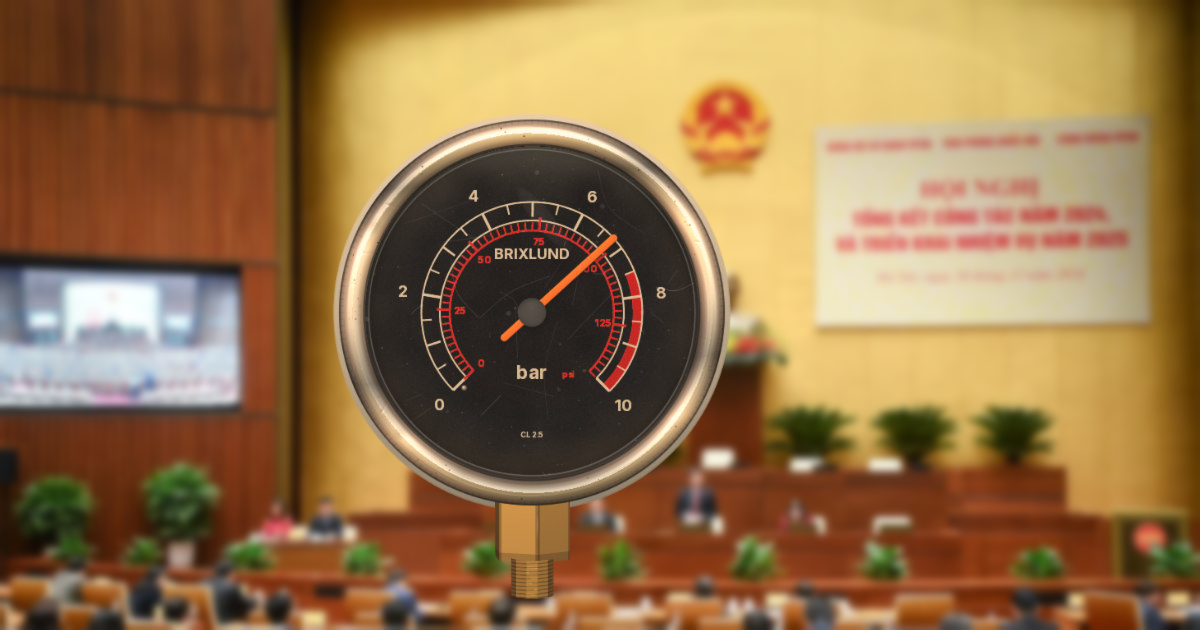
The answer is 6.75 bar
